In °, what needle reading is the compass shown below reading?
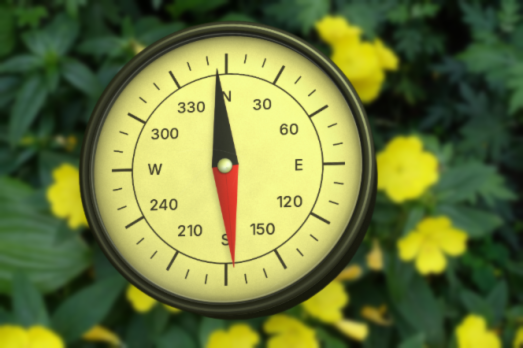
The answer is 175 °
